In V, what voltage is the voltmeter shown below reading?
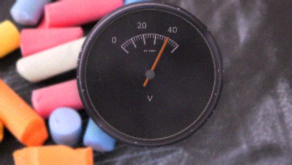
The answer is 40 V
